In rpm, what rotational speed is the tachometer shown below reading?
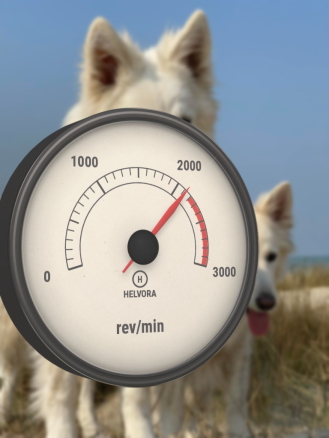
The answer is 2100 rpm
